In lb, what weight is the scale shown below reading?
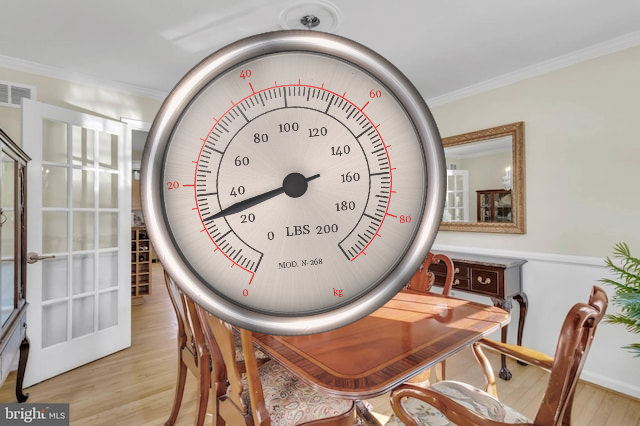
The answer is 30 lb
